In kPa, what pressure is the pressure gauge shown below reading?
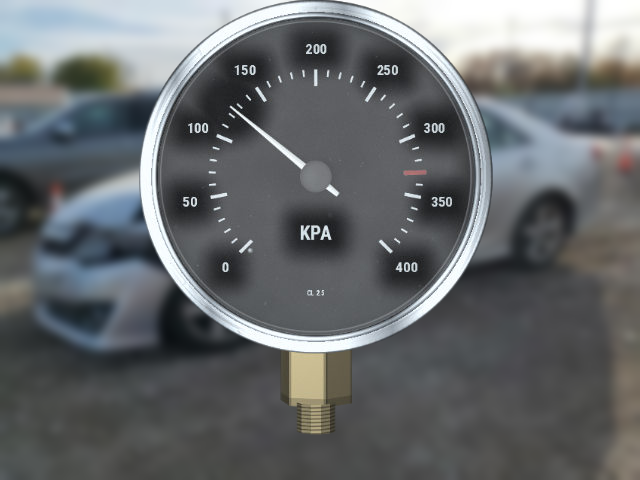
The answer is 125 kPa
